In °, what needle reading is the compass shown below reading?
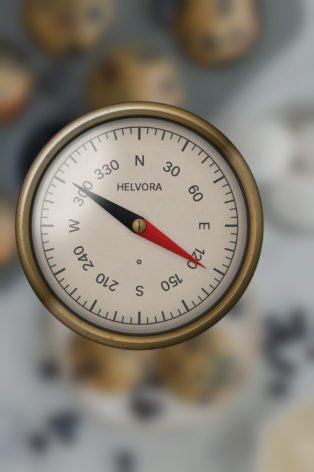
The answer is 122.5 °
